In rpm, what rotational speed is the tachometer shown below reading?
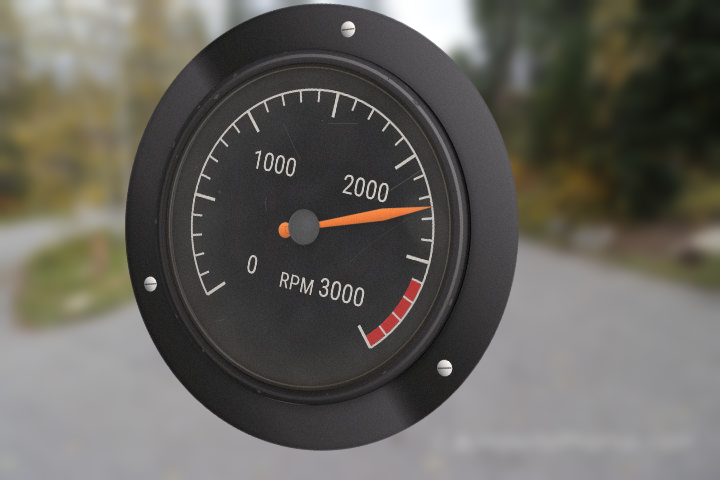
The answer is 2250 rpm
